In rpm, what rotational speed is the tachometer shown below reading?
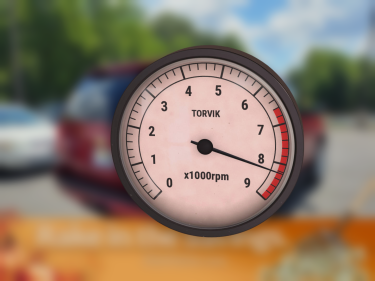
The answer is 8200 rpm
